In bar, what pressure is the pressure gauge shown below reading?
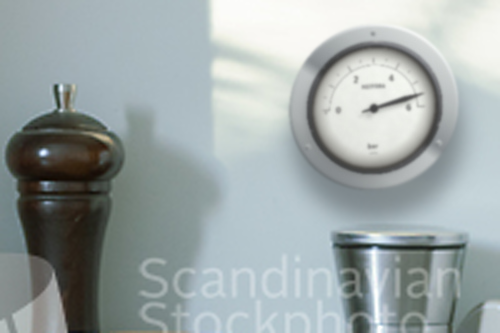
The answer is 5.5 bar
